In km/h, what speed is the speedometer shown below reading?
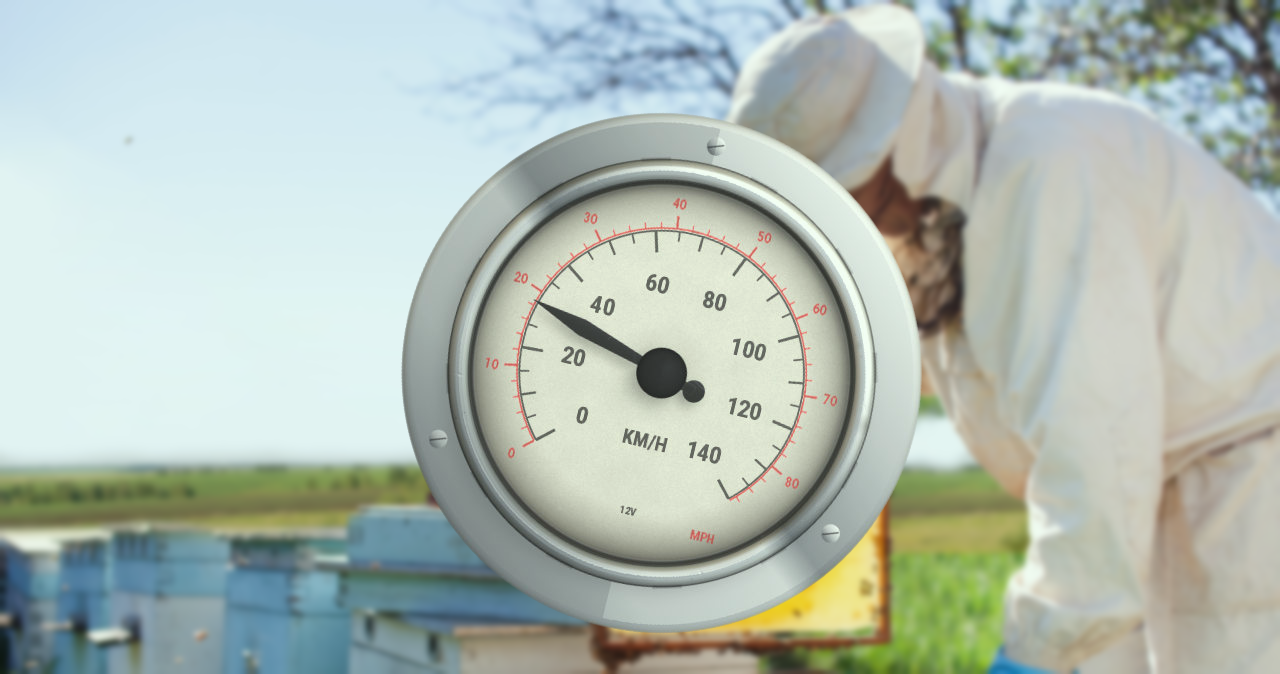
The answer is 30 km/h
